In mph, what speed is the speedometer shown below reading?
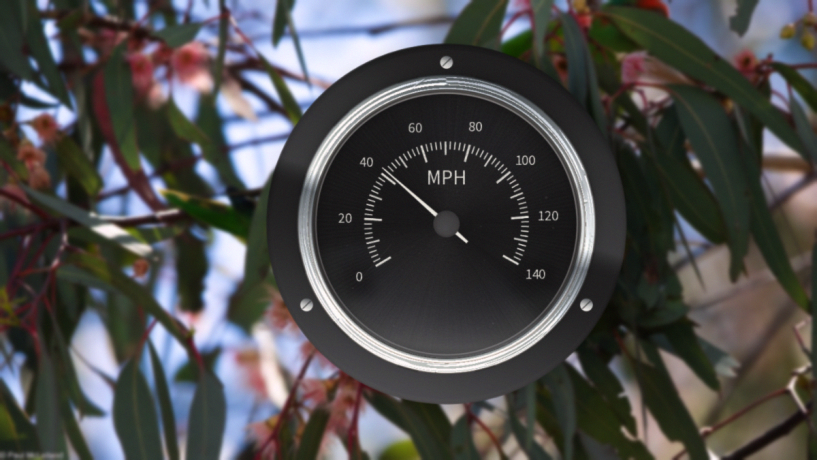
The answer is 42 mph
